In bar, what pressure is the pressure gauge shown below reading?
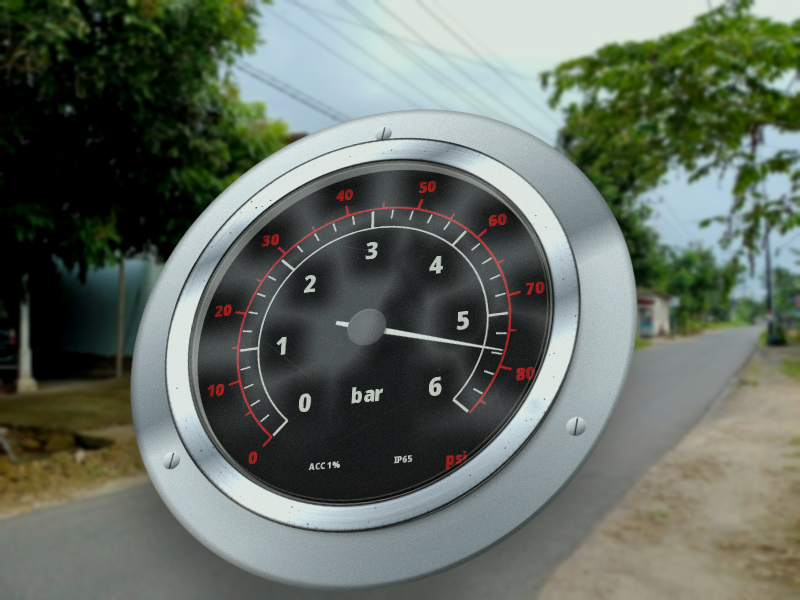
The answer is 5.4 bar
